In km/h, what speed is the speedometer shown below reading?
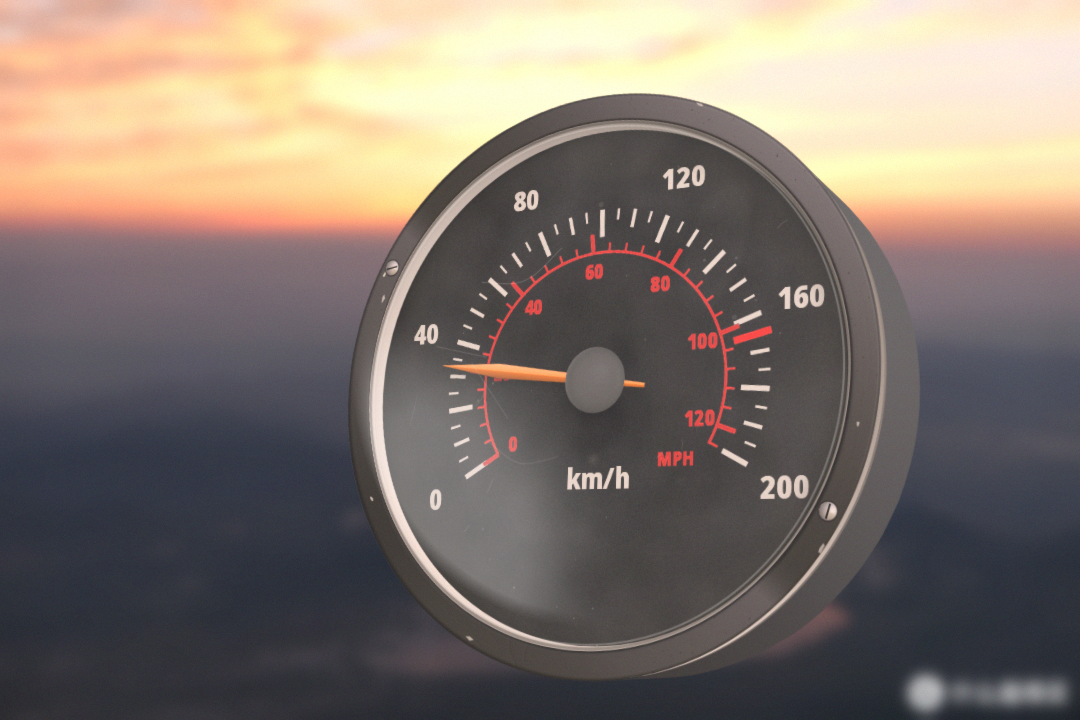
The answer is 32.5 km/h
